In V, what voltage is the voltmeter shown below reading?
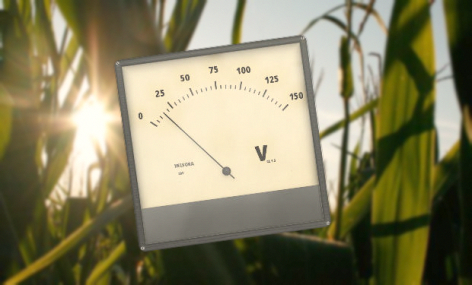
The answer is 15 V
